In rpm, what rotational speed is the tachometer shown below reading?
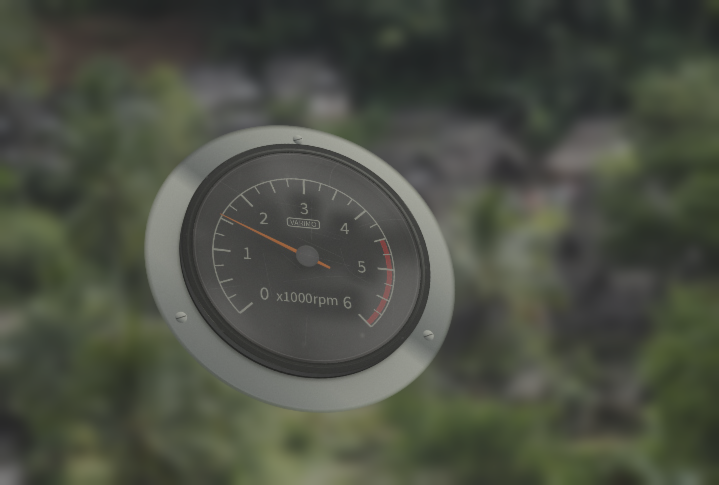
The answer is 1500 rpm
